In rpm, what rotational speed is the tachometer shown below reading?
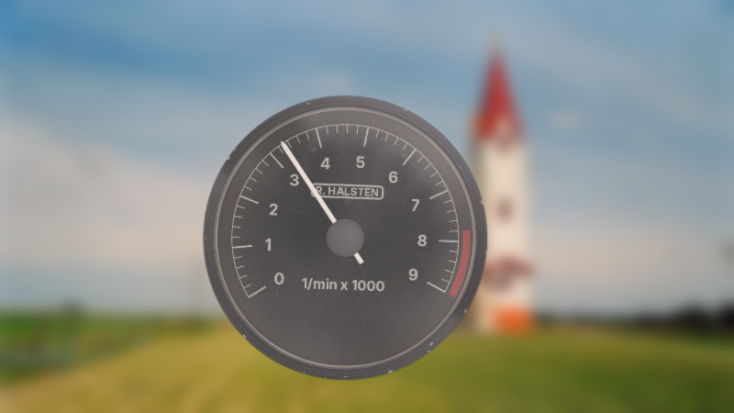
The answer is 3300 rpm
